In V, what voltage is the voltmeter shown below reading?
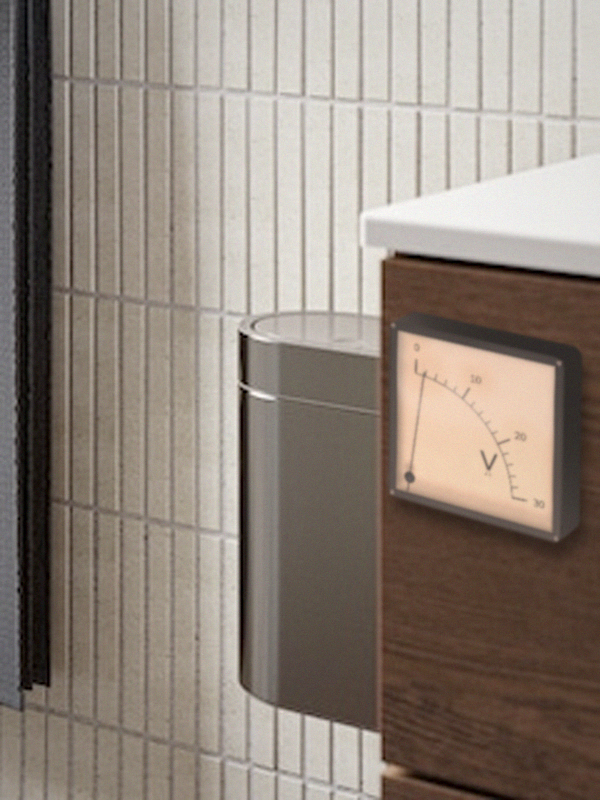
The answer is 2 V
